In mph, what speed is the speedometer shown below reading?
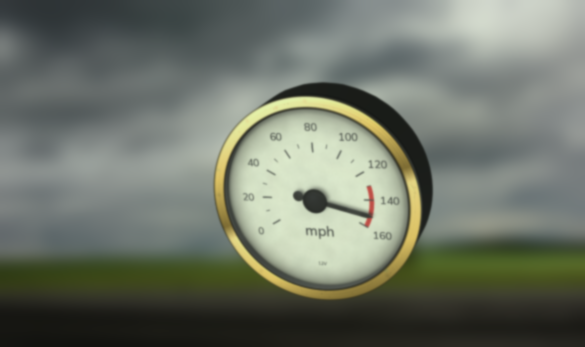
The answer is 150 mph
